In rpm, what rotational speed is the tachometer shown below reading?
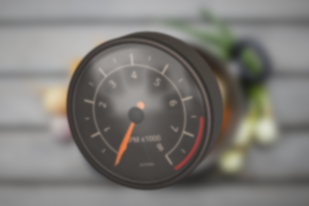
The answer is 0 rpm
